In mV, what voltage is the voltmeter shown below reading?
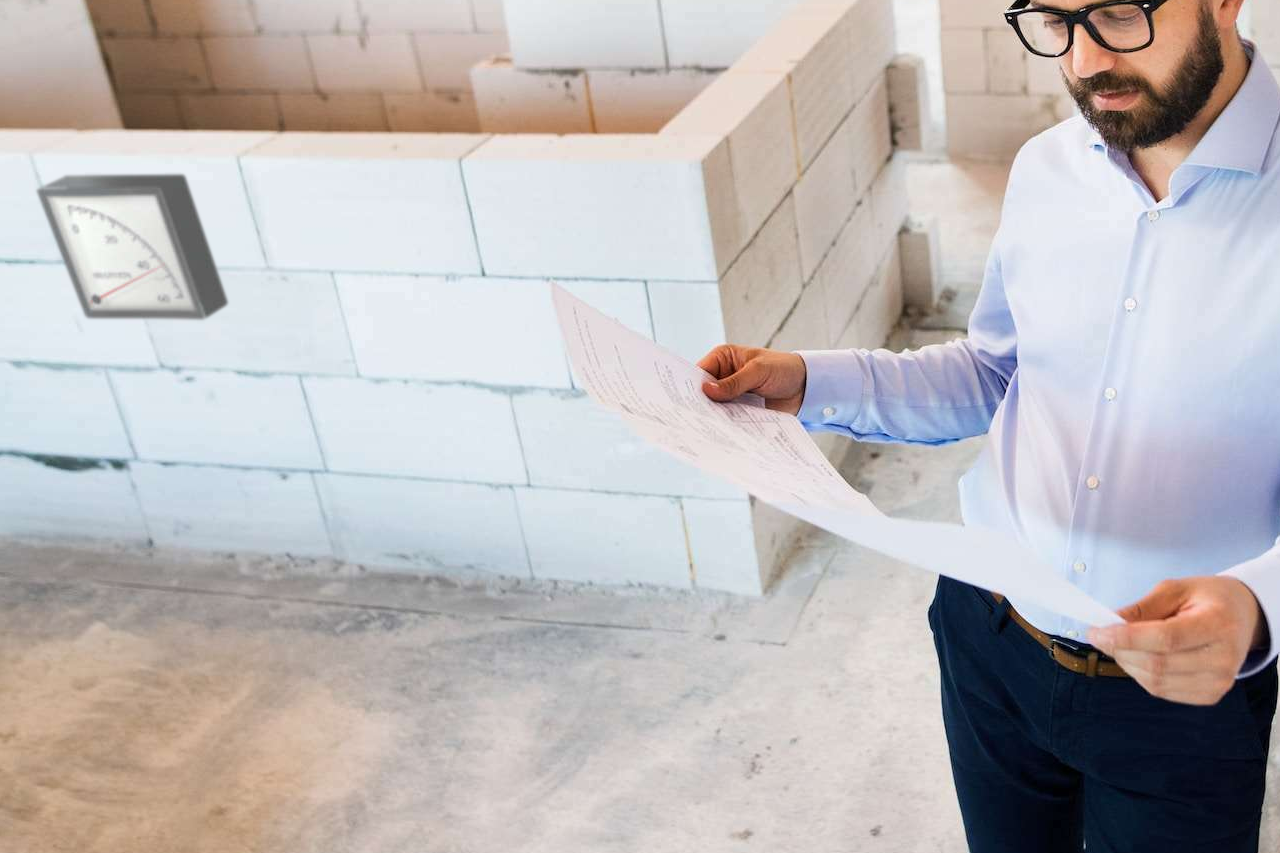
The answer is 45 mV
